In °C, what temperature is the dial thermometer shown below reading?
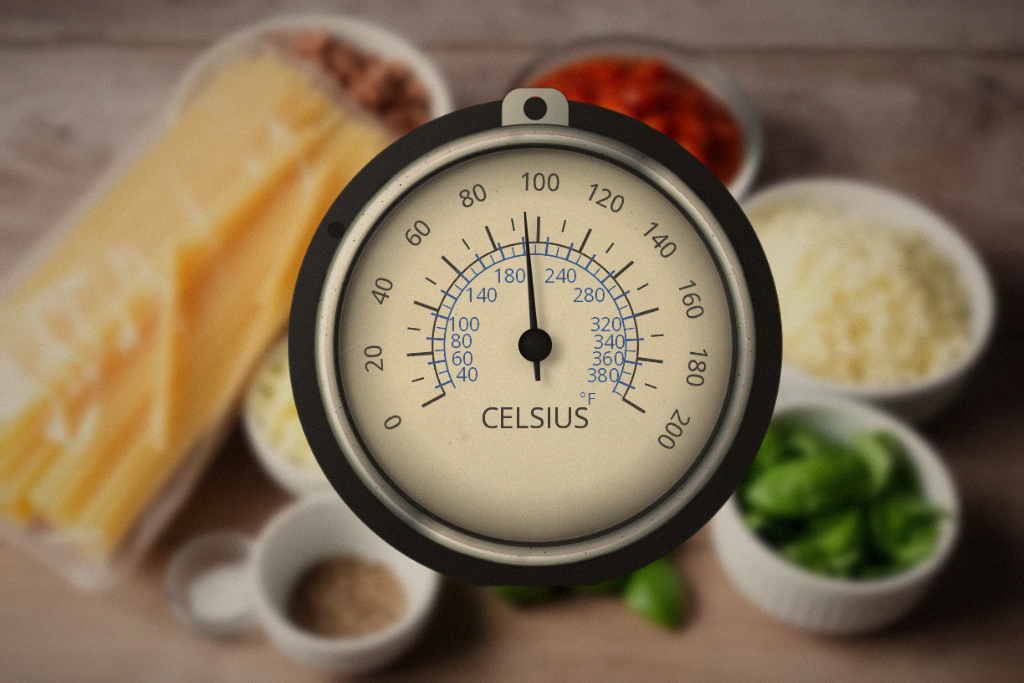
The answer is 95 °C
